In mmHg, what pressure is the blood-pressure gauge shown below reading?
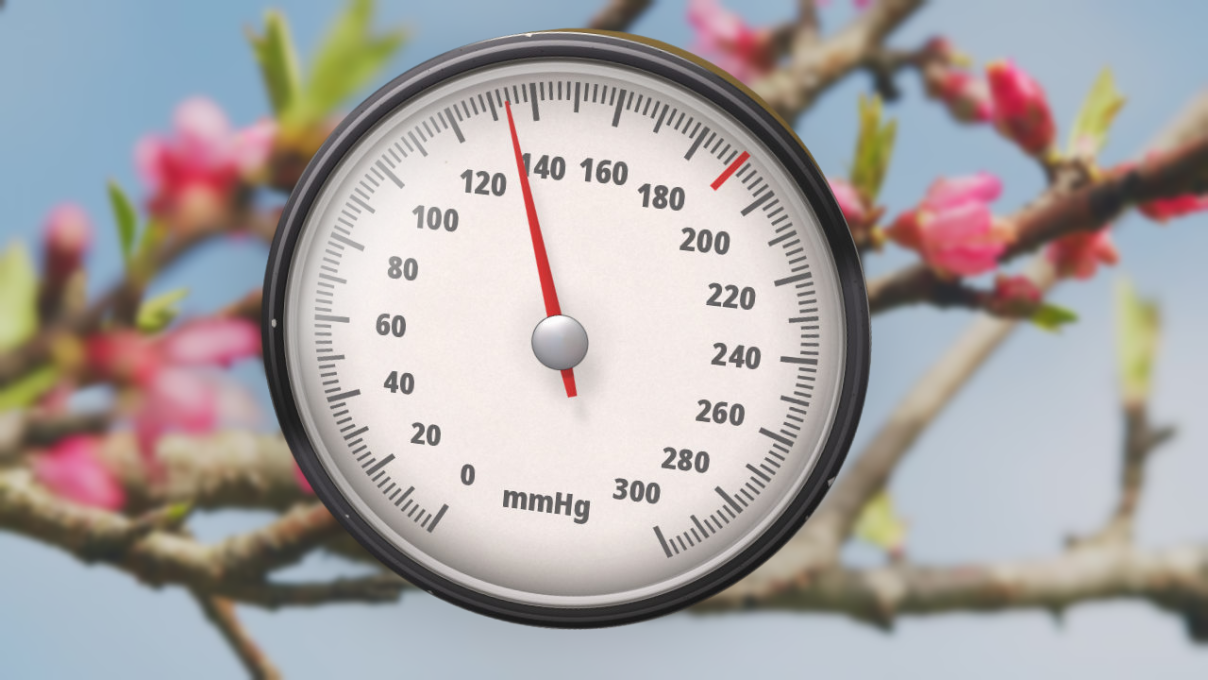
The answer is 134 mmHg
